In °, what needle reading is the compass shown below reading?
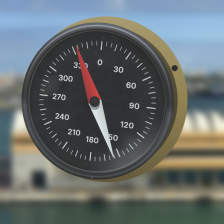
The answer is 335 °
